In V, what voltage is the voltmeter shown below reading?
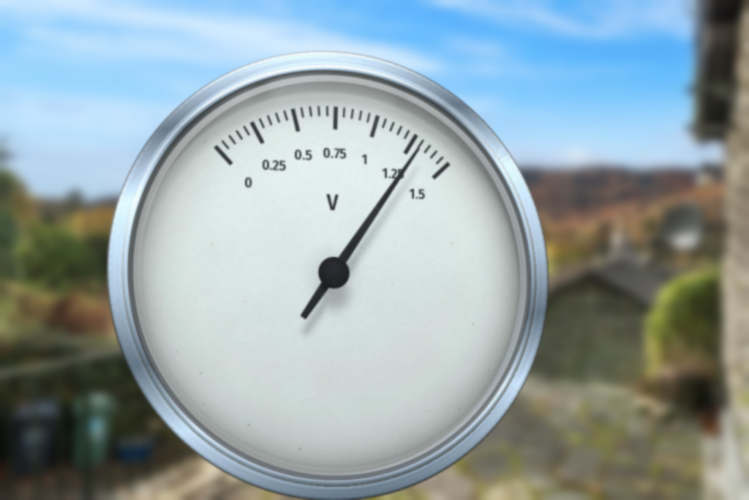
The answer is 1.3 V
